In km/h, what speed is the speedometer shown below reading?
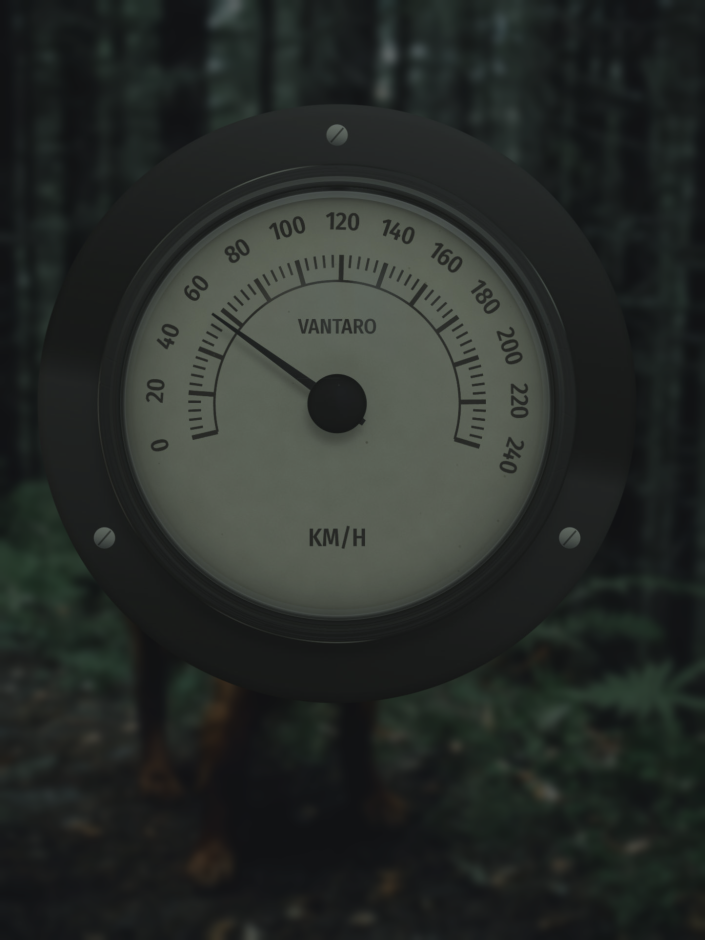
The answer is 56 km/h
